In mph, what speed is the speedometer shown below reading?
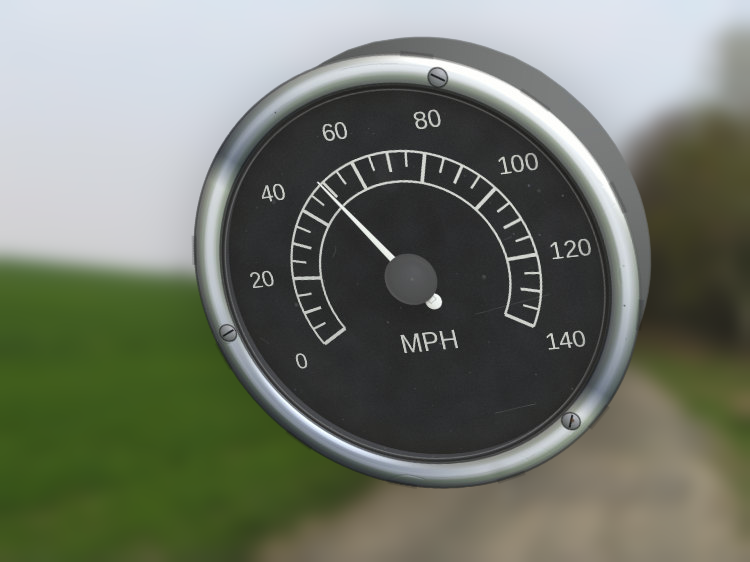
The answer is 50 mph
